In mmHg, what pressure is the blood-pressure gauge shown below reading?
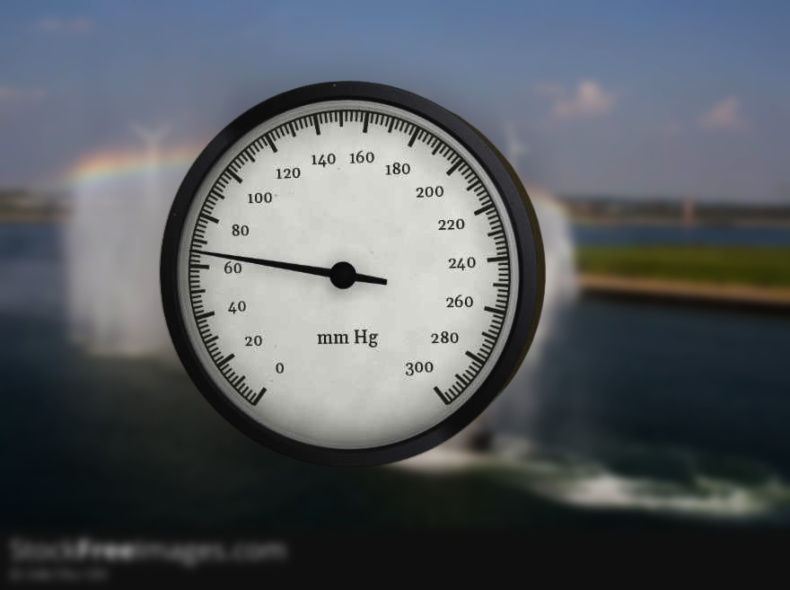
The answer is 66 mmHg
